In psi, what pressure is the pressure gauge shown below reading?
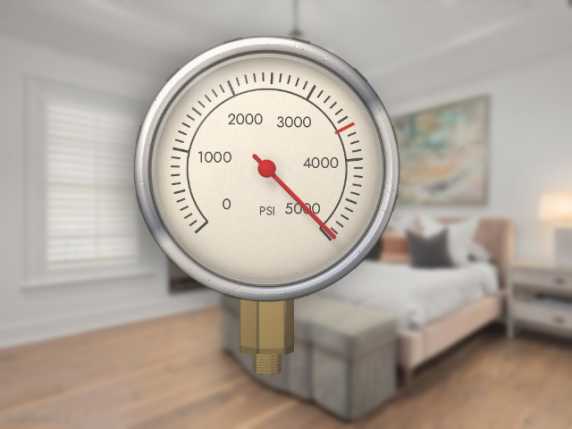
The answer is 4950 psi
